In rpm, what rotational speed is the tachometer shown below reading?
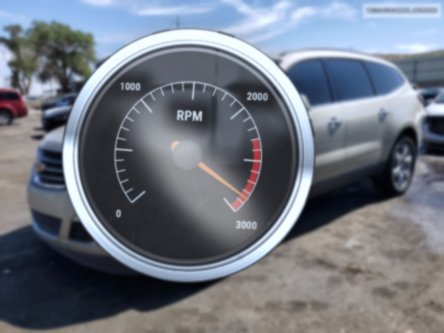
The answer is 2850 rpm
